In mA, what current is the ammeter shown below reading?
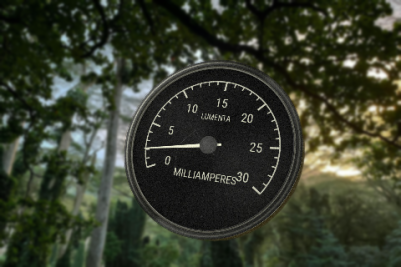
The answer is 2 mA
